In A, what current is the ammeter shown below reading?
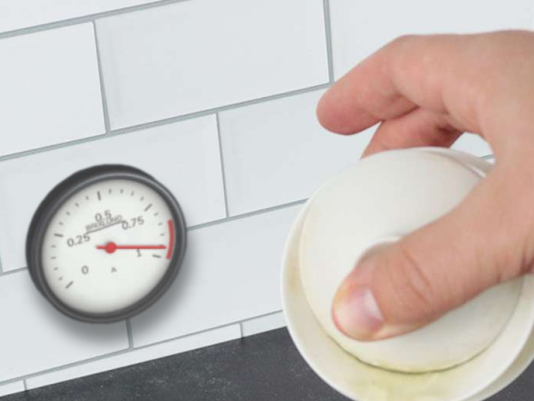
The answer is 0.95 A
